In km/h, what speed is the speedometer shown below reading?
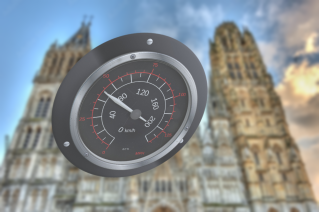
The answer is 70 km/h
